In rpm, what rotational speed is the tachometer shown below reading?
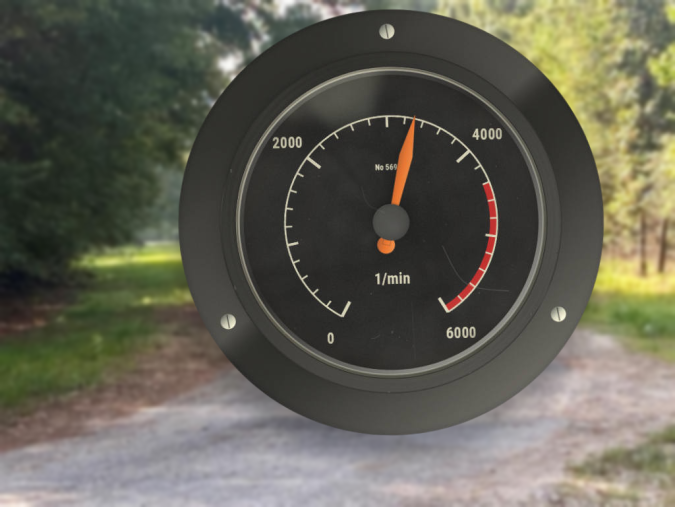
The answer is 3300 rpm
